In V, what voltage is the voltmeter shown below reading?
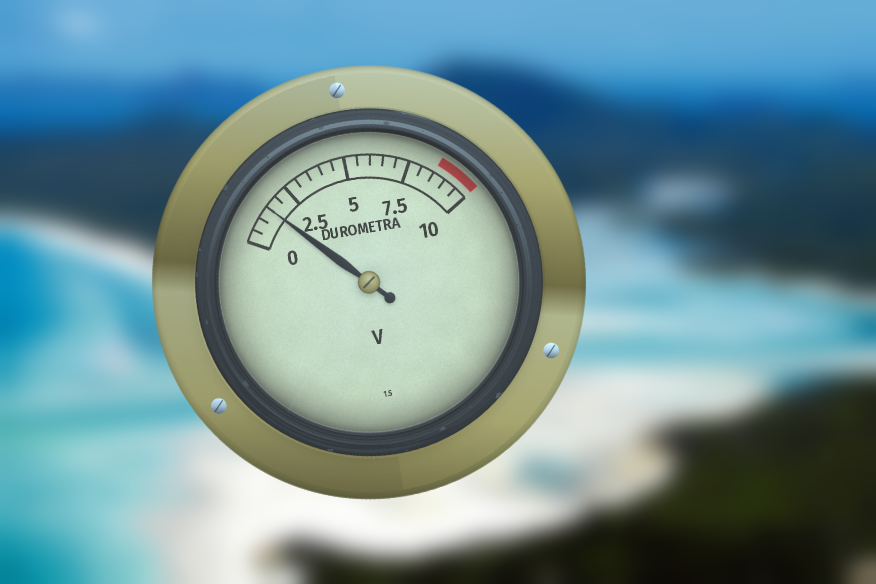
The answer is 1.5 V
